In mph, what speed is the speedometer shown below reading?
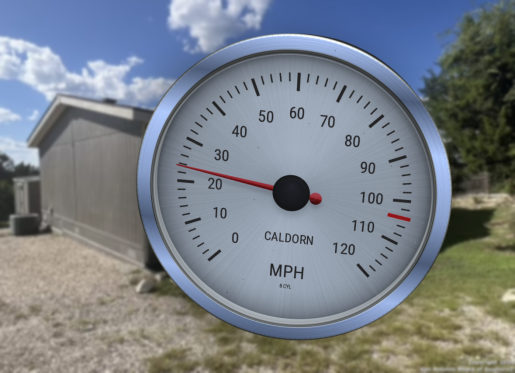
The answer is 24 mph
